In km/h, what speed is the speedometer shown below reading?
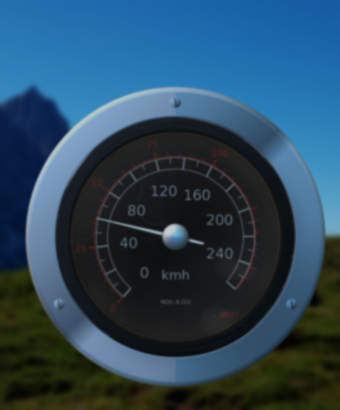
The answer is 60 km/h
